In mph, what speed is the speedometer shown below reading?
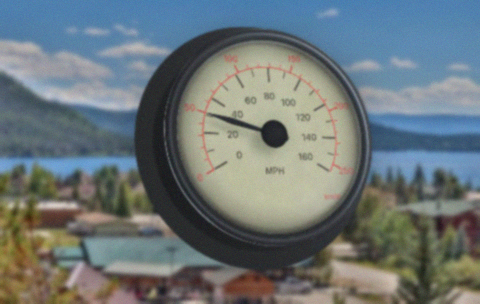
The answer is 30 mph
